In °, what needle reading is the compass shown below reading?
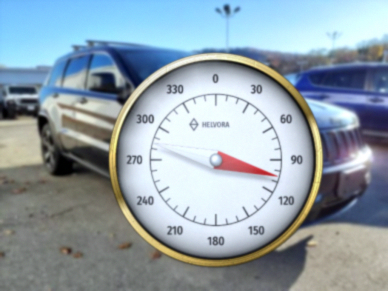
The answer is 105 °
